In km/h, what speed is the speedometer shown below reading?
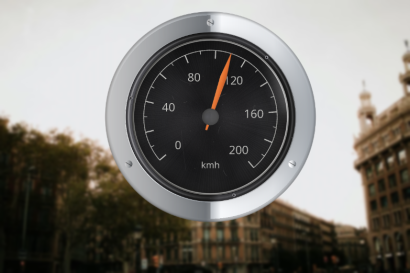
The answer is 110 km/h
